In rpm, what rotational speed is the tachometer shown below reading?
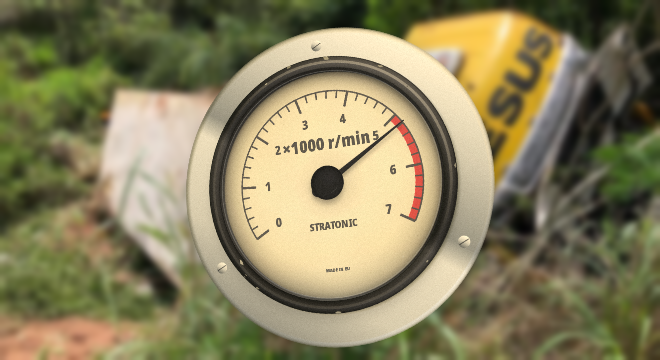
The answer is 5200 rpm
